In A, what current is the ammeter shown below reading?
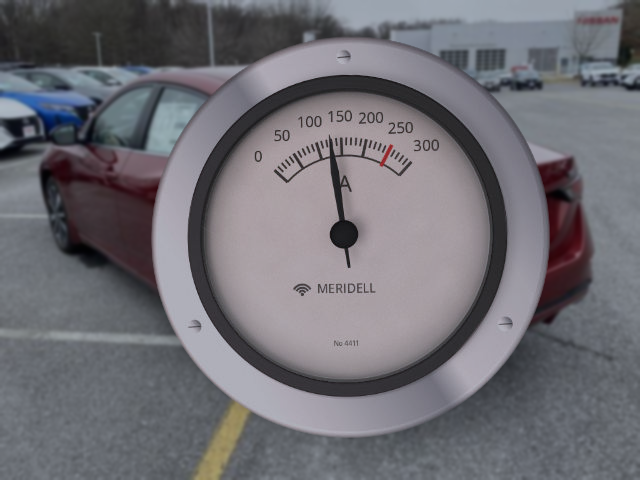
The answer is 130 A
